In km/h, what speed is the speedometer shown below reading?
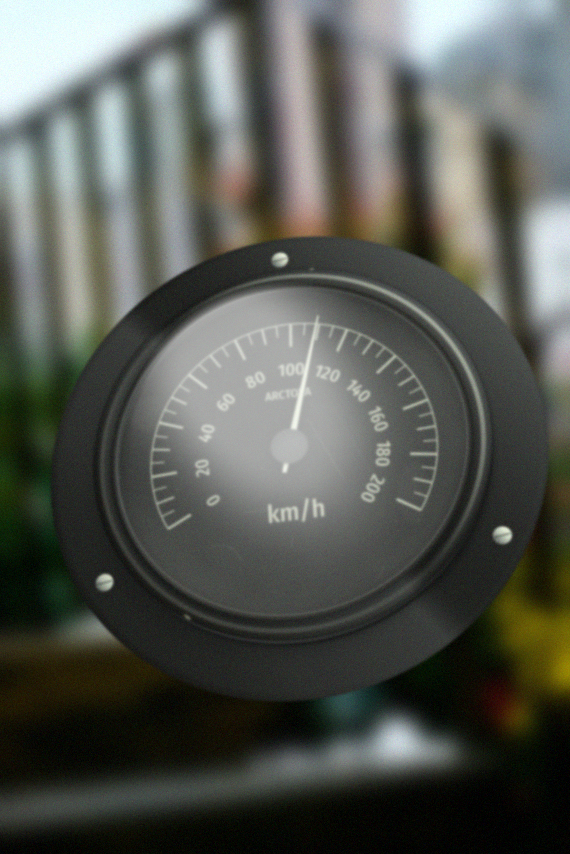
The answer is 110 km/h
